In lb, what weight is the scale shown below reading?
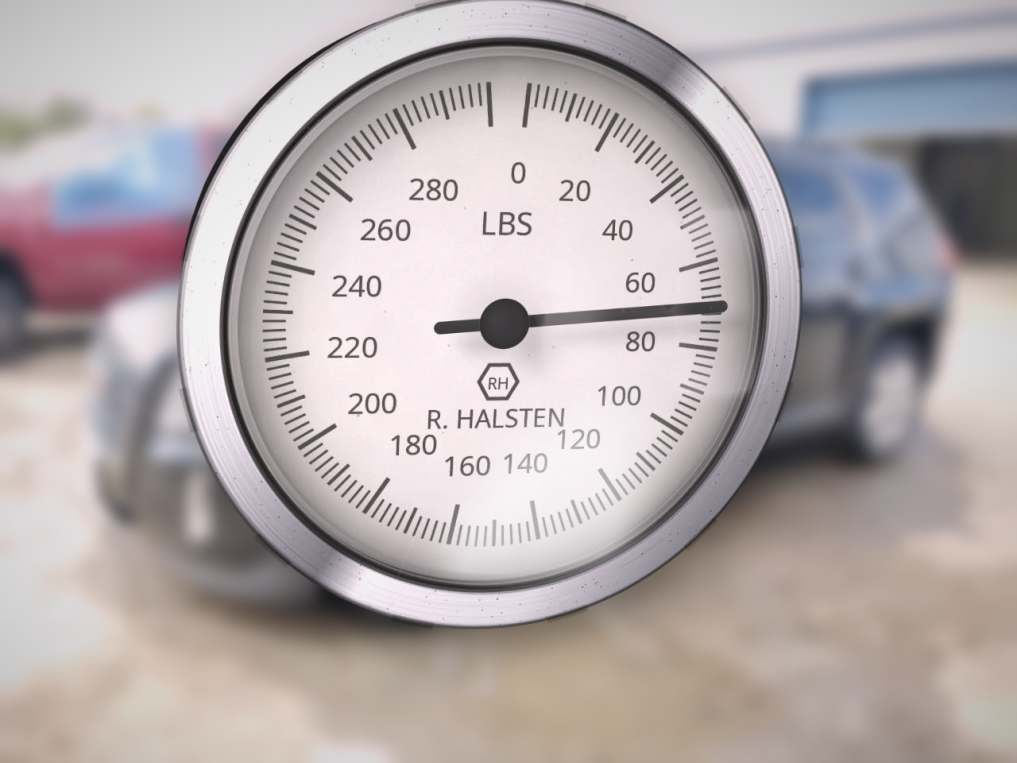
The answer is 70 lb
